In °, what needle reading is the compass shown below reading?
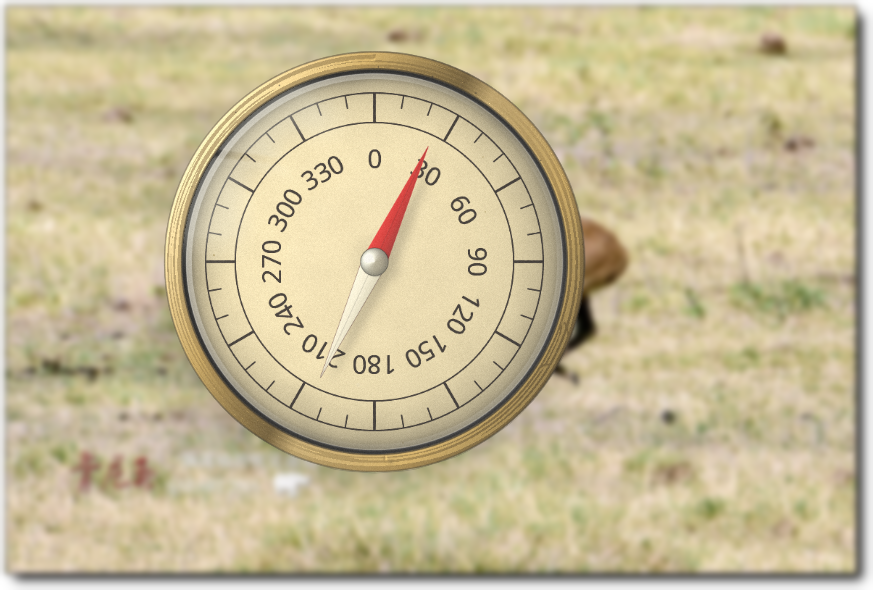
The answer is 25 °
